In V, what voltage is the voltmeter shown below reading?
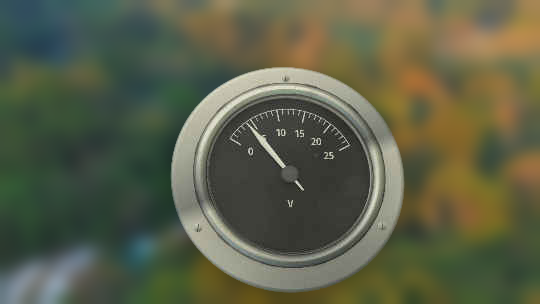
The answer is 4 V
